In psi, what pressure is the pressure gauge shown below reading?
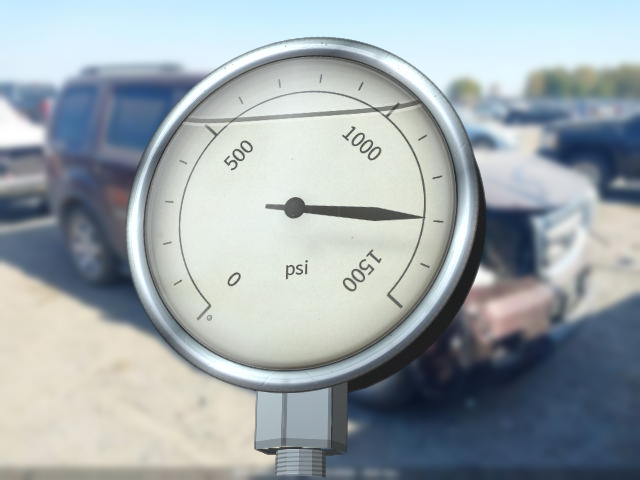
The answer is 1300 psi
